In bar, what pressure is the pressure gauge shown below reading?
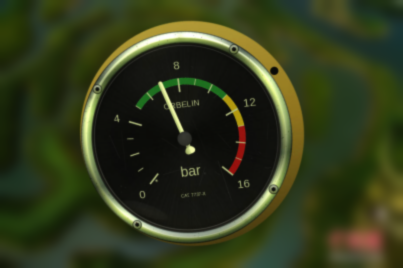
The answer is 7 bar
